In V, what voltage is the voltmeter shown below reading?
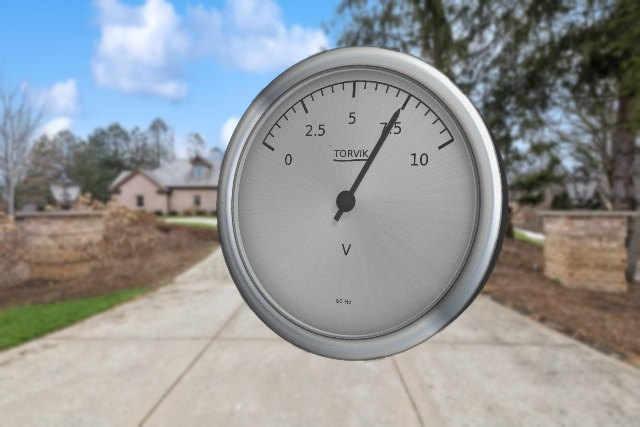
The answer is 7.5 V
